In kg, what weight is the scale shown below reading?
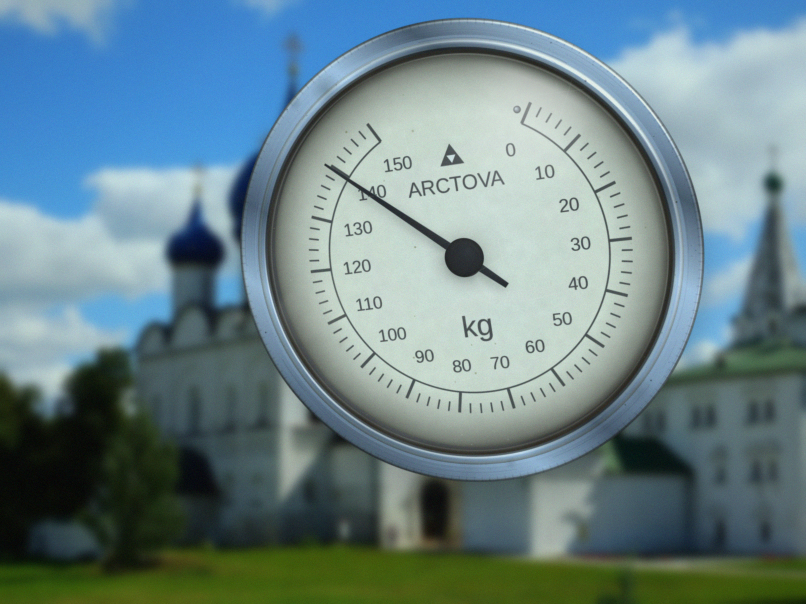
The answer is 140 kg
